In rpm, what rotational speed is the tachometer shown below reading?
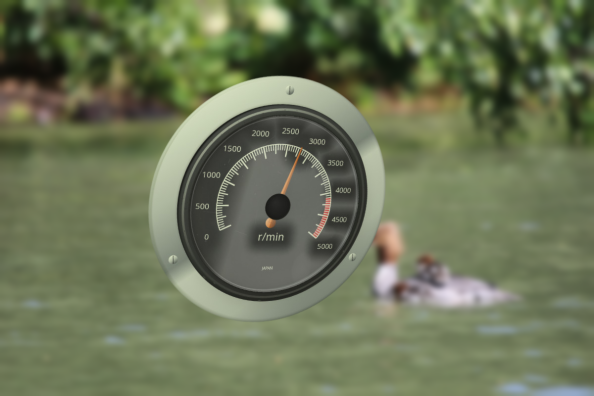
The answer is 2750 rpm
